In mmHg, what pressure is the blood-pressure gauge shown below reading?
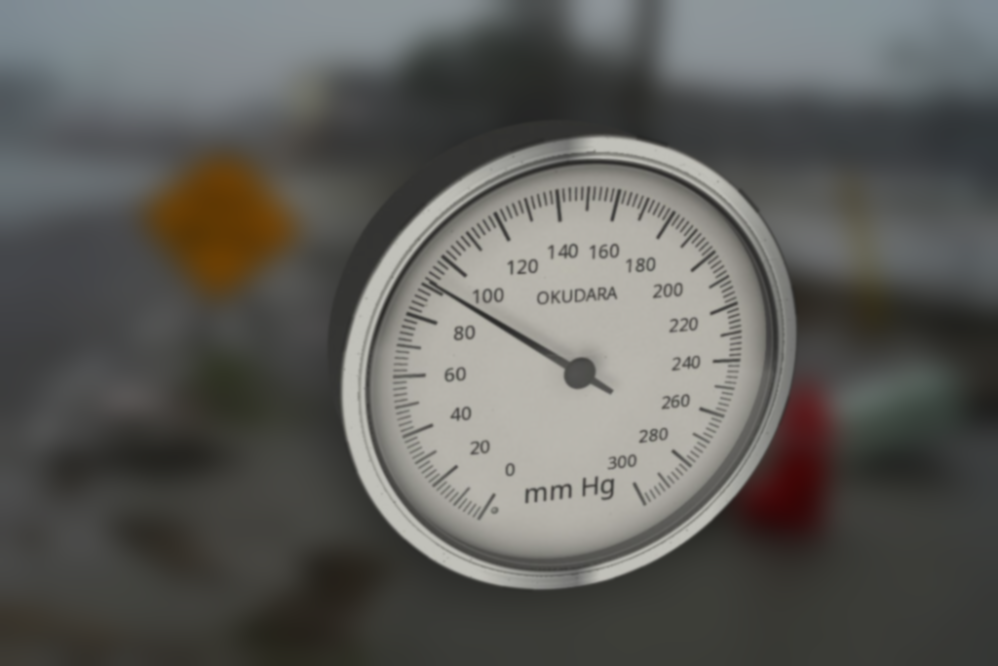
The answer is 92 mmHg
